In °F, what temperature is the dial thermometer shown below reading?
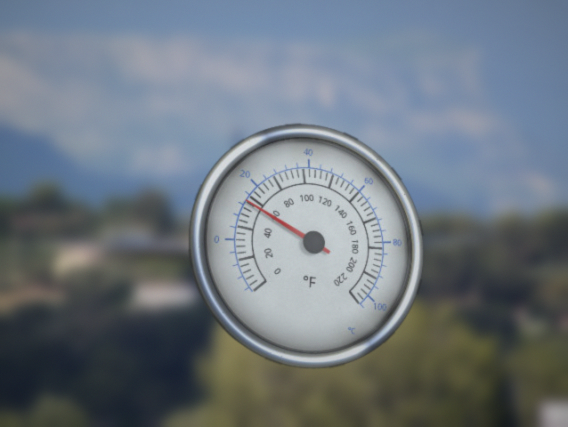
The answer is 56 °F
